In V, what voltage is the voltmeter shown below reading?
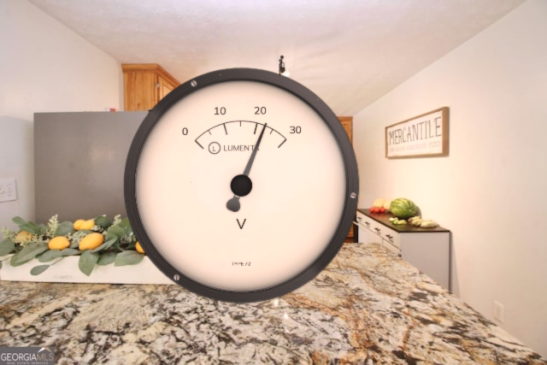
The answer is 22.5 V
